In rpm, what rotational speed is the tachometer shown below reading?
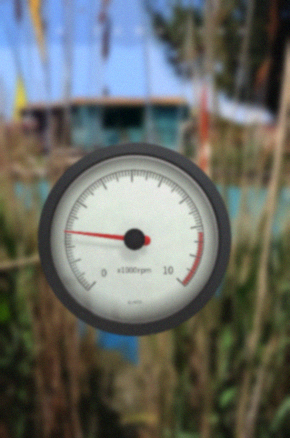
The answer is 2000 rpm
